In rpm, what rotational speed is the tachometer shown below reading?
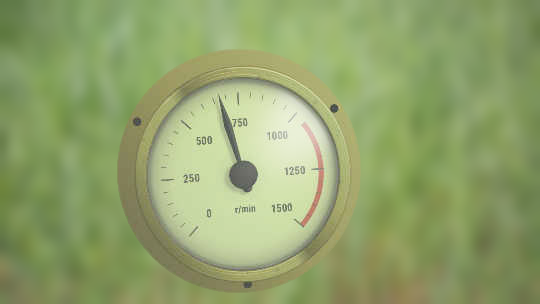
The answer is 675 rpm
